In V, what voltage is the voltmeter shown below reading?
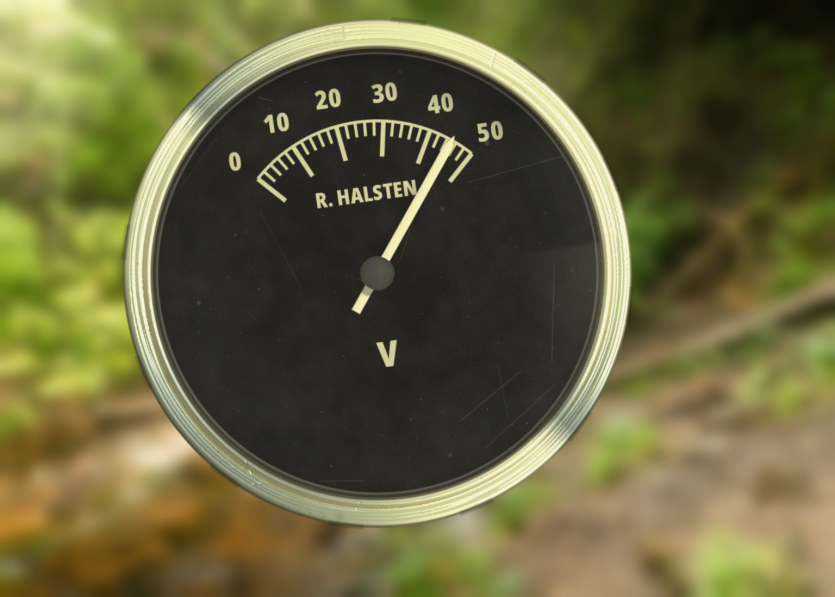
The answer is 45 V
